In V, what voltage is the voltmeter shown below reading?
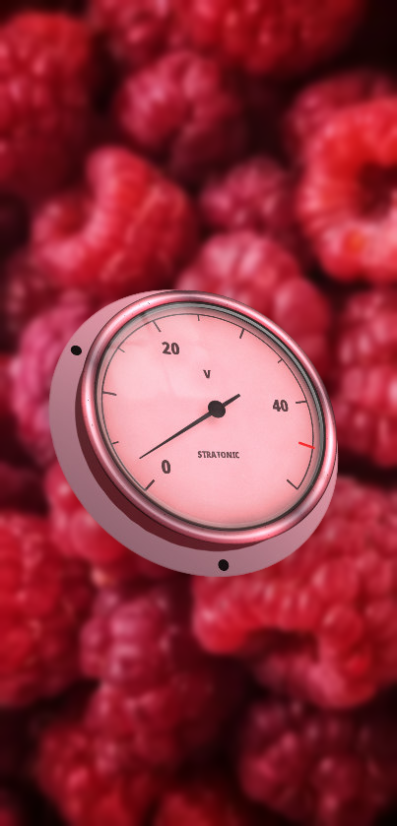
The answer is 2.5 V
